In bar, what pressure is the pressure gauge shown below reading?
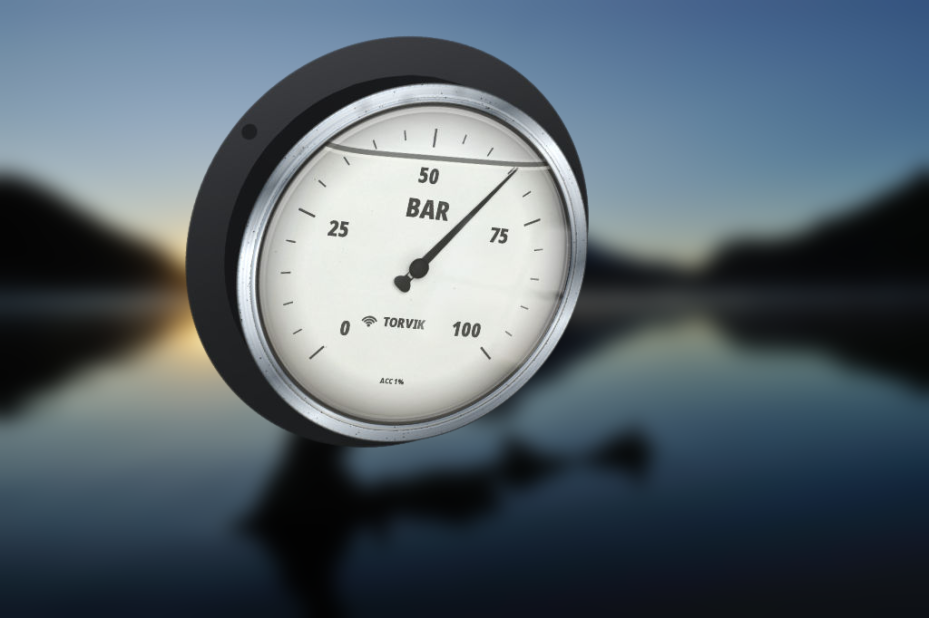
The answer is 65 bar
